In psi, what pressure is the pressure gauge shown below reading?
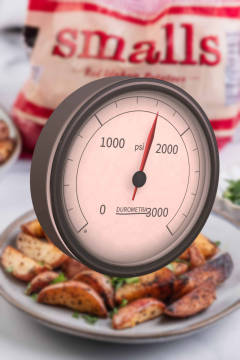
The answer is 1600 psi
